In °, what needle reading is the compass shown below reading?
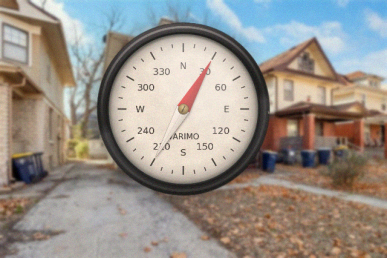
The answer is 30 °
